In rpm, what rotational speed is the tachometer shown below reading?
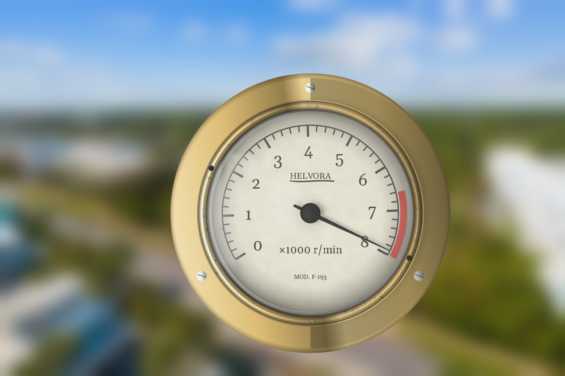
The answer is 7900 rpm
